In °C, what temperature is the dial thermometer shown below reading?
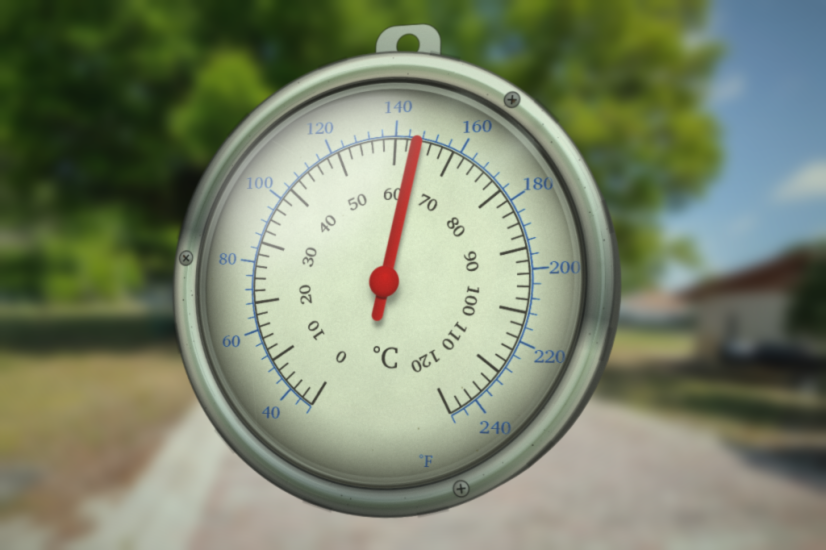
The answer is 64 °C
